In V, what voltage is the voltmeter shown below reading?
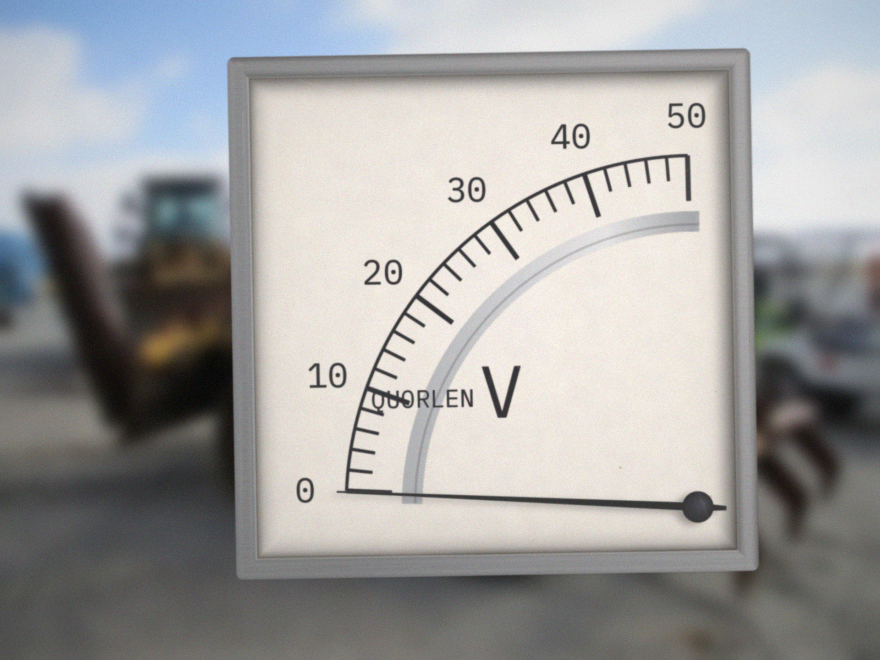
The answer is 0 V
